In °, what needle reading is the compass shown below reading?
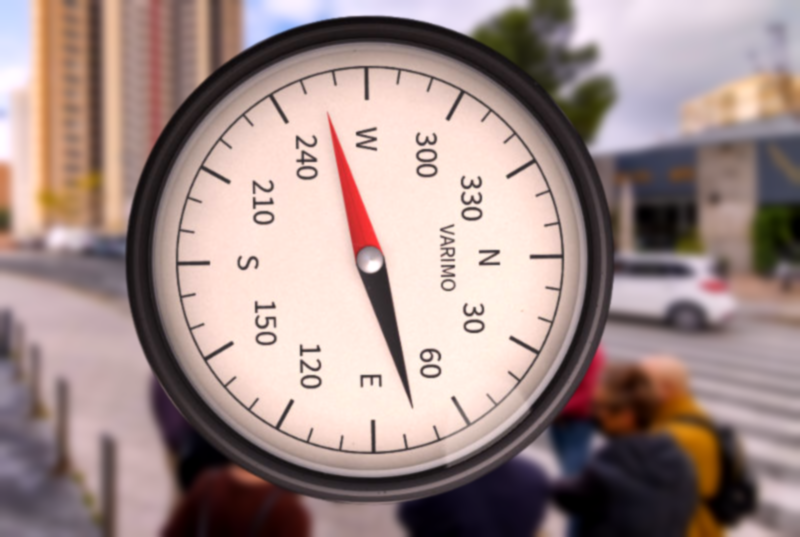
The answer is 255 °
